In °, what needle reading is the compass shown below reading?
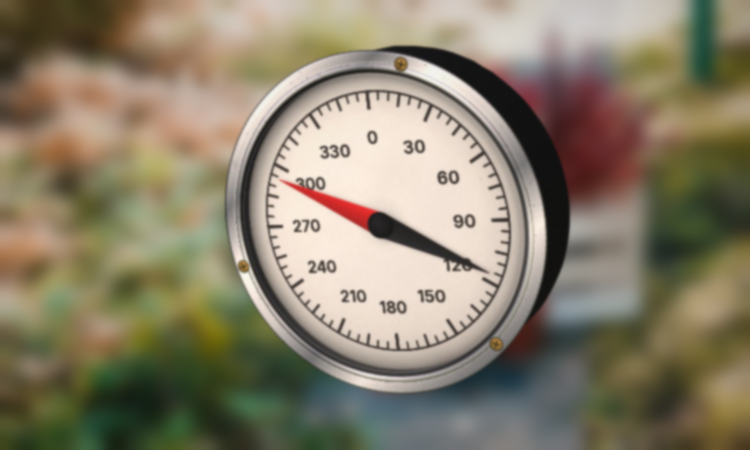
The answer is 295 °
